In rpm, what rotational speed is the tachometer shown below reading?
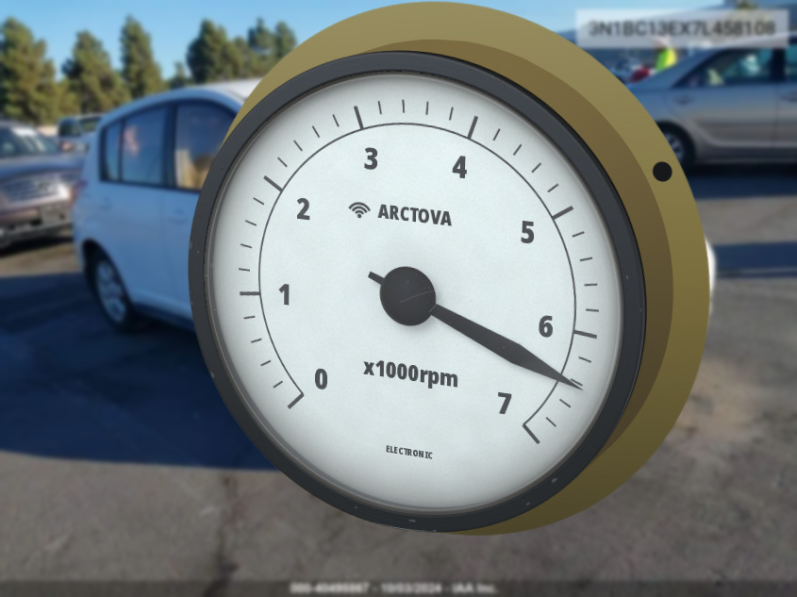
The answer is 6400 rpm
